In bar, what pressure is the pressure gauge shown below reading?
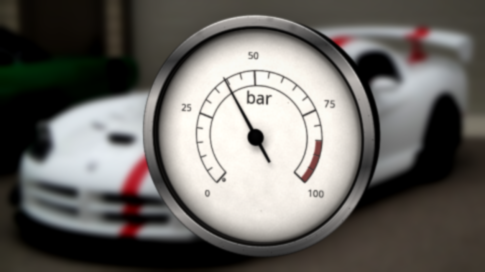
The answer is 40 bar
